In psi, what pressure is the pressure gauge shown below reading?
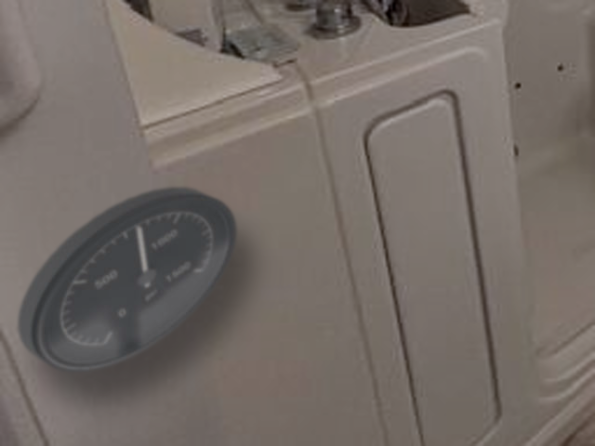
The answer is 800 psi
